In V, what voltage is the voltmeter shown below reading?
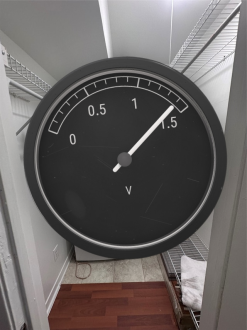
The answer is 1.4 V
